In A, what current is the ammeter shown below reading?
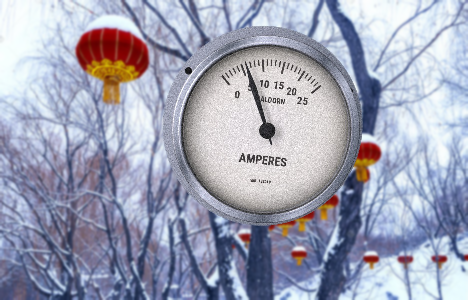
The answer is 6 A
